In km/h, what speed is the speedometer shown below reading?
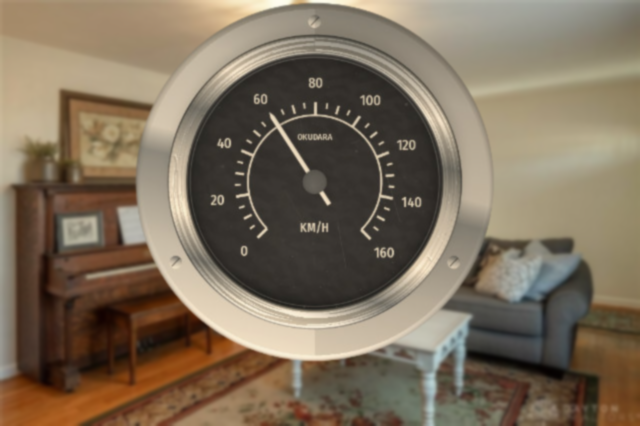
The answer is 60 km/h
